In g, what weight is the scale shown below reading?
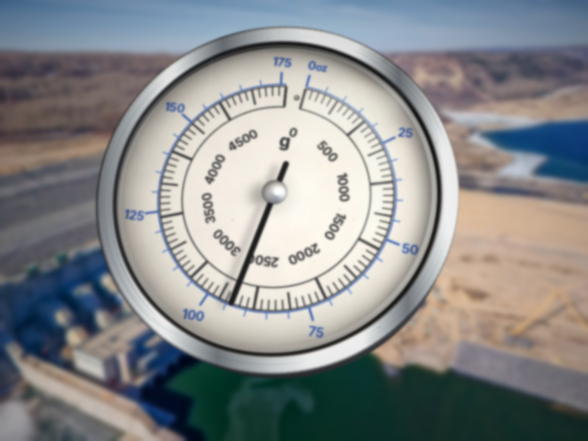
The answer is 2650 g
